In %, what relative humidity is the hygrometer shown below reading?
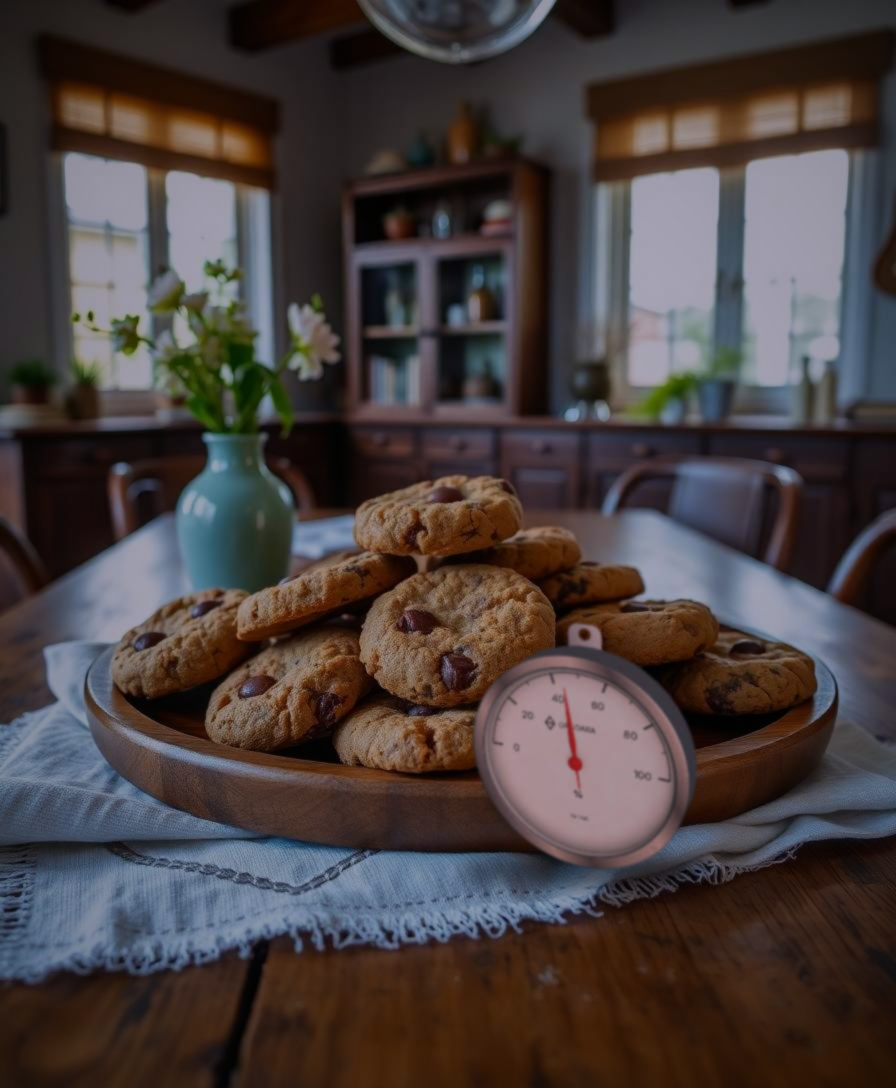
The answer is 45 %
